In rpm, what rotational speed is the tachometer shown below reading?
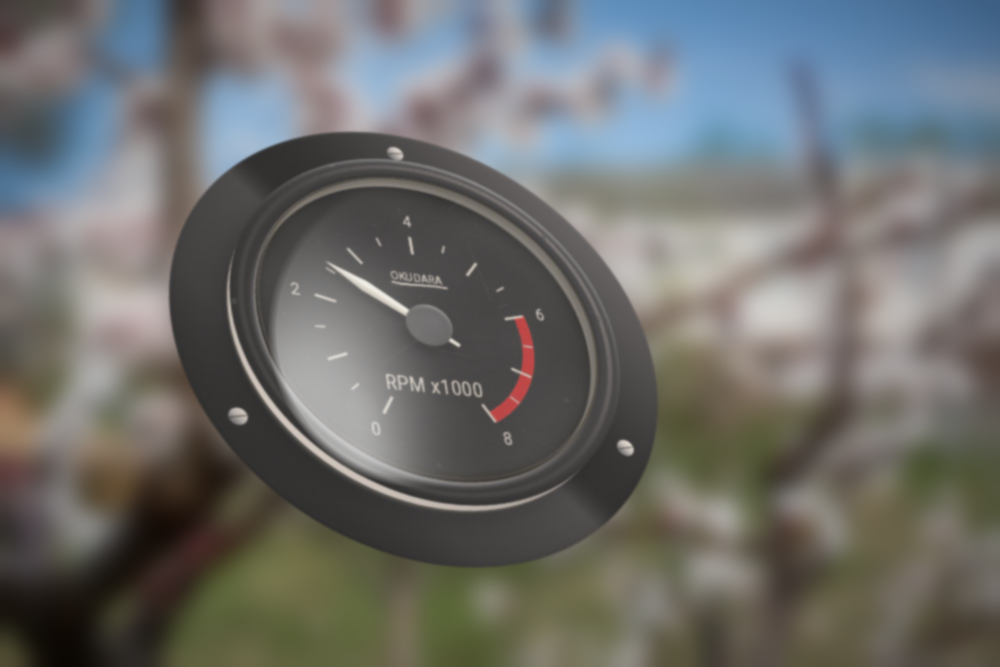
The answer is 2500 rpm
